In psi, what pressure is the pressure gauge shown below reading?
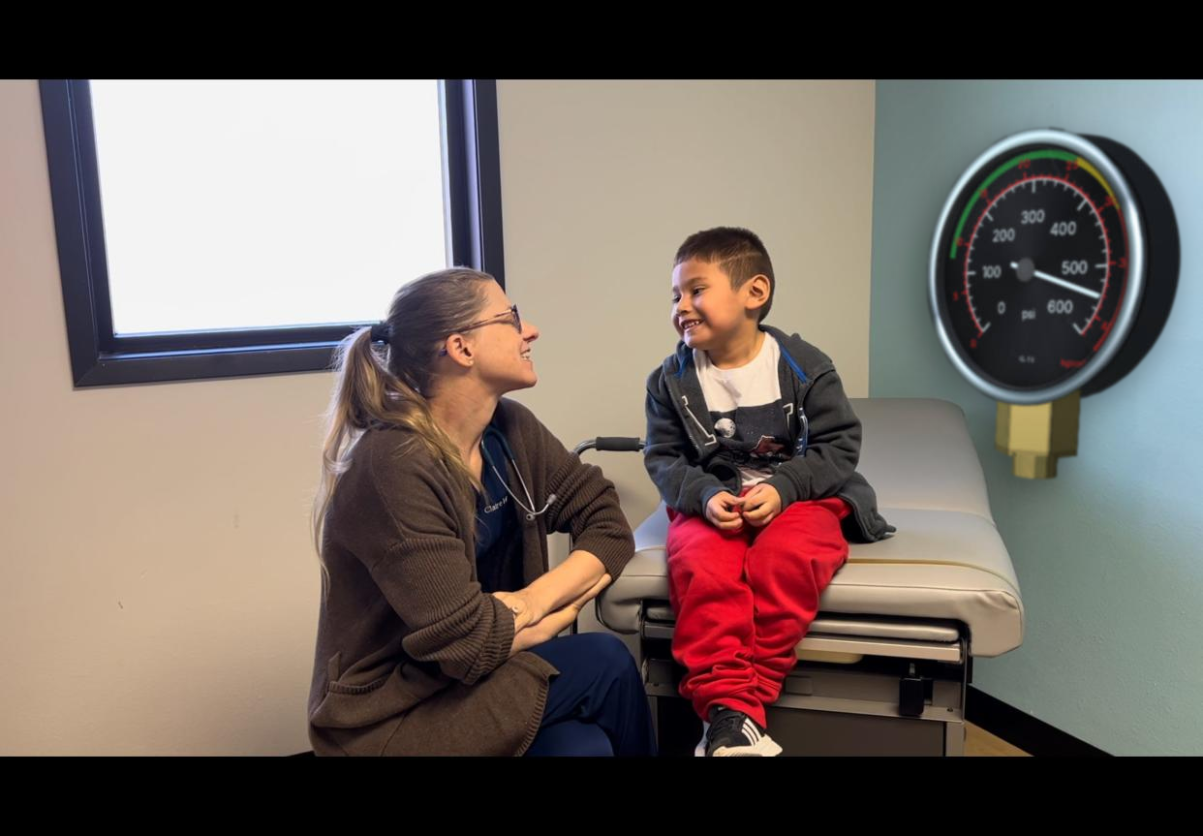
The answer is 540 psi
